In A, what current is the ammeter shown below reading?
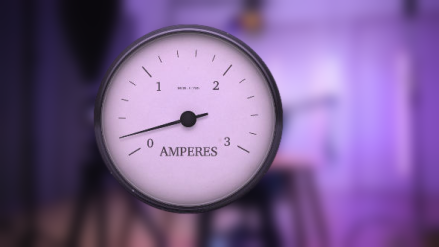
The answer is 0.2 A
